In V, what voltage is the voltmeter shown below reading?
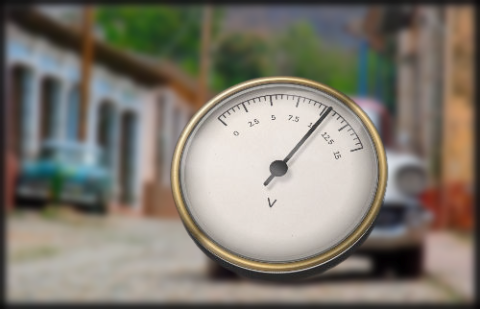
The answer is 10.5 V
